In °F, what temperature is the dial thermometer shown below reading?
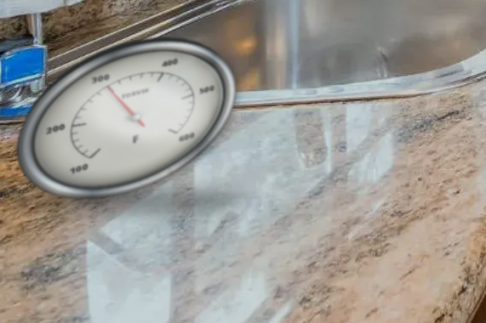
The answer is 300 °F
